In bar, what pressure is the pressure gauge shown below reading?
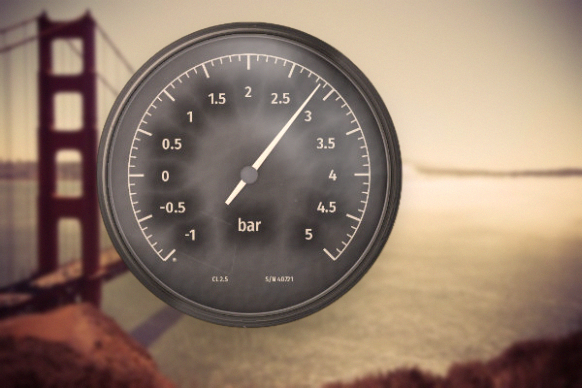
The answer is 2.85 bar
